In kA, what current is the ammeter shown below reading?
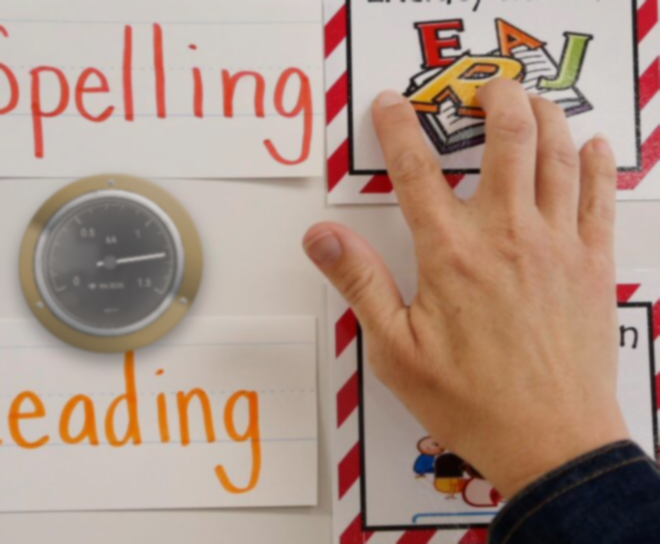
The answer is 1.25 kA
